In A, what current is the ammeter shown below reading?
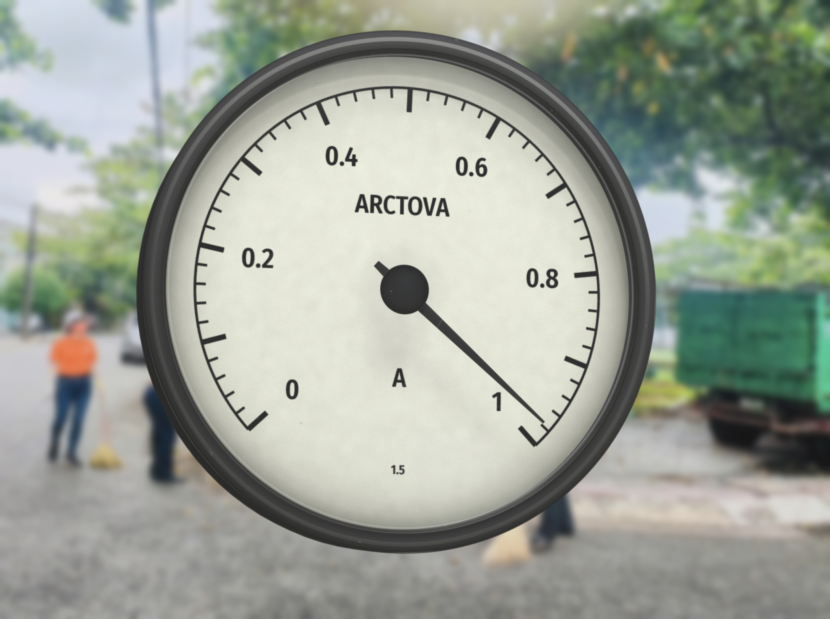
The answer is 0.98 A
